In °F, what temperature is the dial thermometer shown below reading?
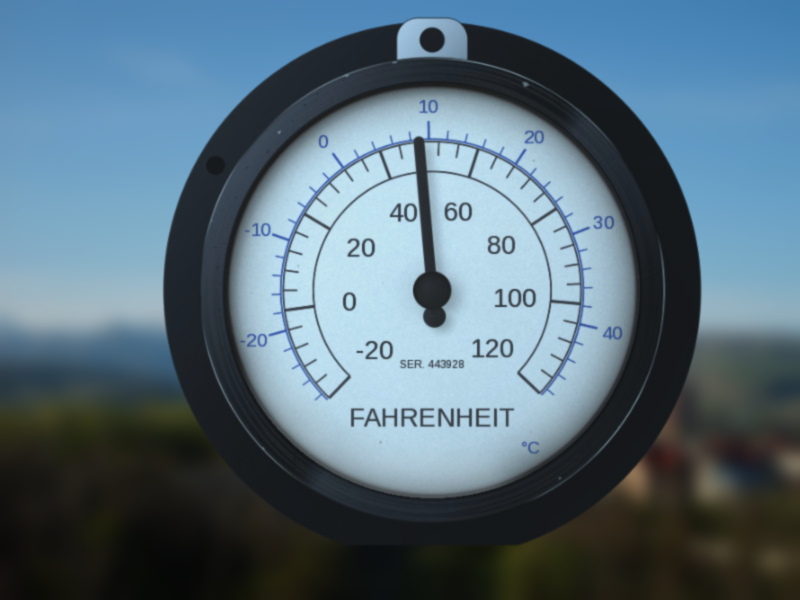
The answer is 48 °F
